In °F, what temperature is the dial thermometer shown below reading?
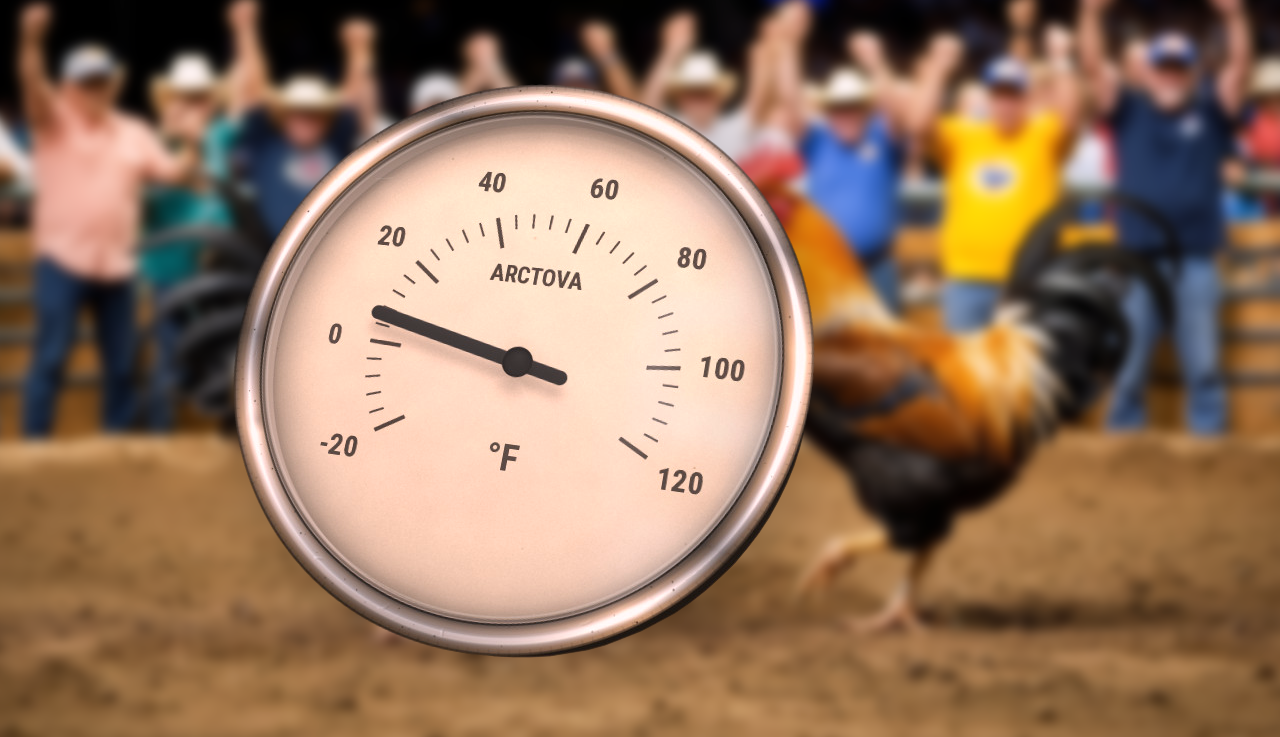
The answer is 6 °F
